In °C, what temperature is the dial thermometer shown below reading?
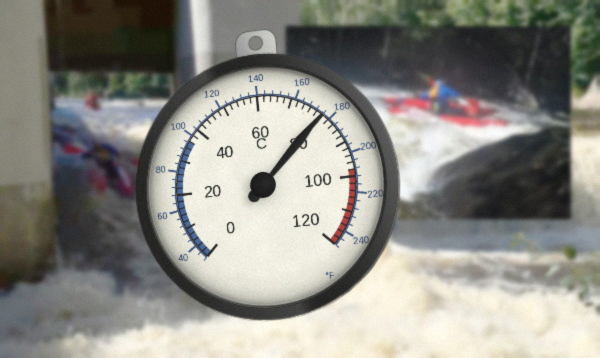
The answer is 80 °C
